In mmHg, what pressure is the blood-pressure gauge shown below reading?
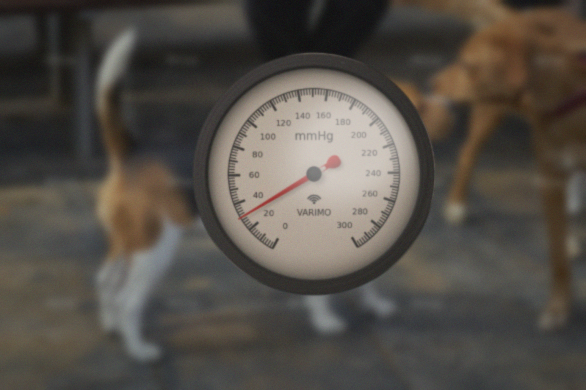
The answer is 30 mmHg
